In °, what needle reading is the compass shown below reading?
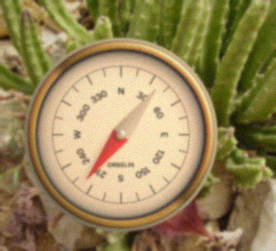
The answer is 217.5 °
